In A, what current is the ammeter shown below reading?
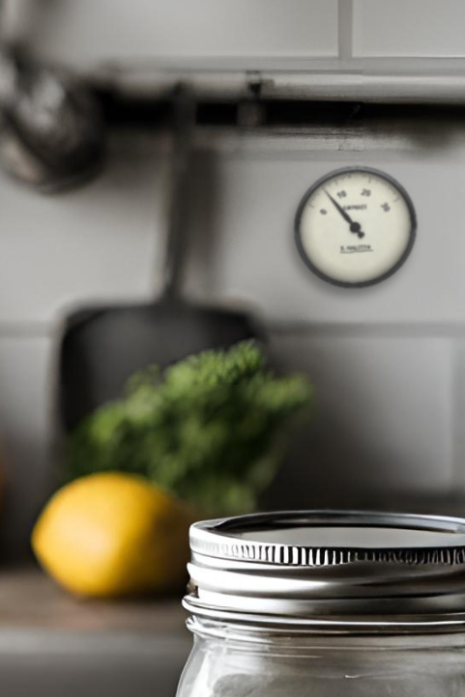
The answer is 6 A
